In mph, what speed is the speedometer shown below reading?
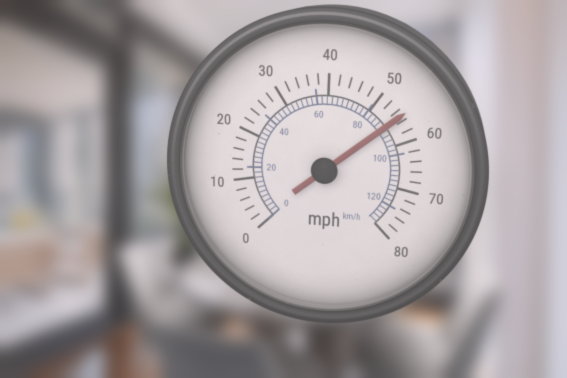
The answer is 55 mph
